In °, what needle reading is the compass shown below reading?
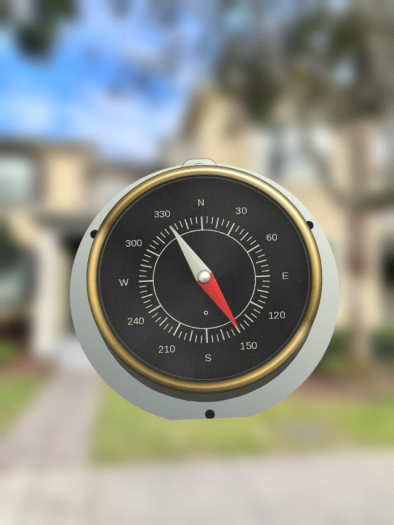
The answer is 150 °
